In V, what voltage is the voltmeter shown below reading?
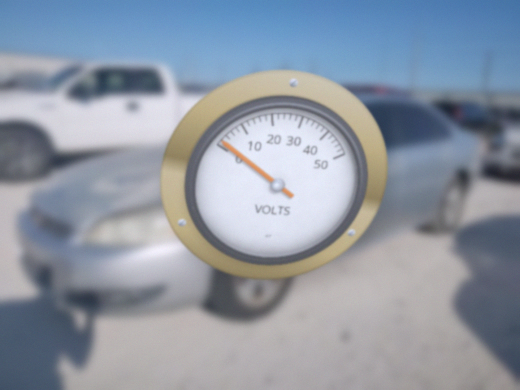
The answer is 2 V
